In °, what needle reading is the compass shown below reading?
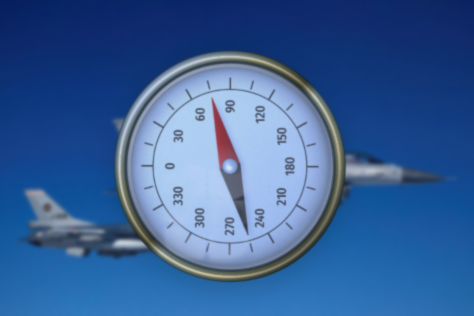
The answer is 75 °
